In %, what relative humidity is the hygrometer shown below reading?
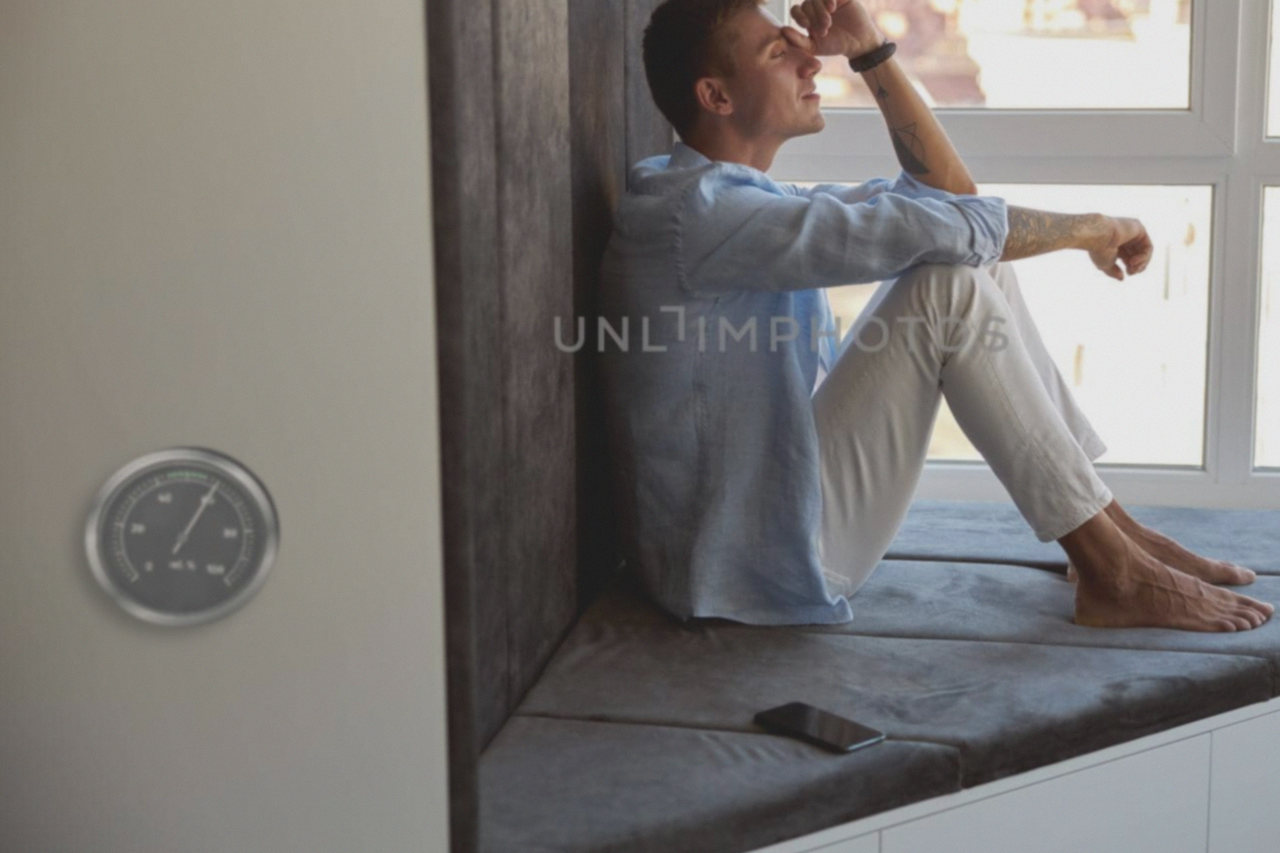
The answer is 60 %
